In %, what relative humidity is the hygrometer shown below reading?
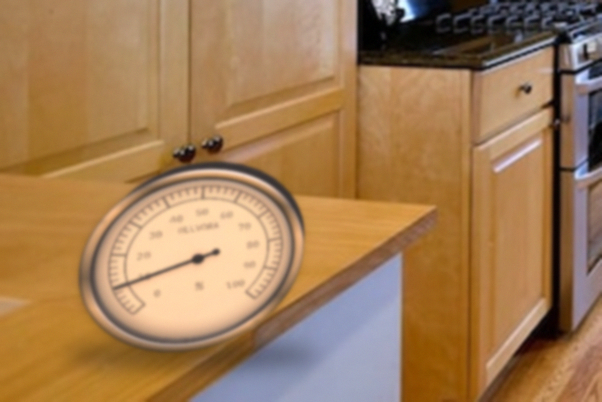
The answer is 10 %
